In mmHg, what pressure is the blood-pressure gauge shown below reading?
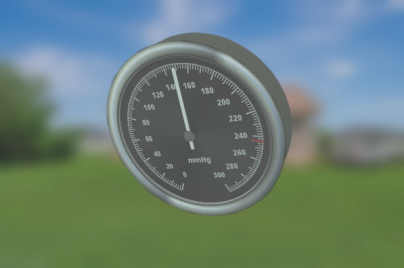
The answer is 150 mmHg
